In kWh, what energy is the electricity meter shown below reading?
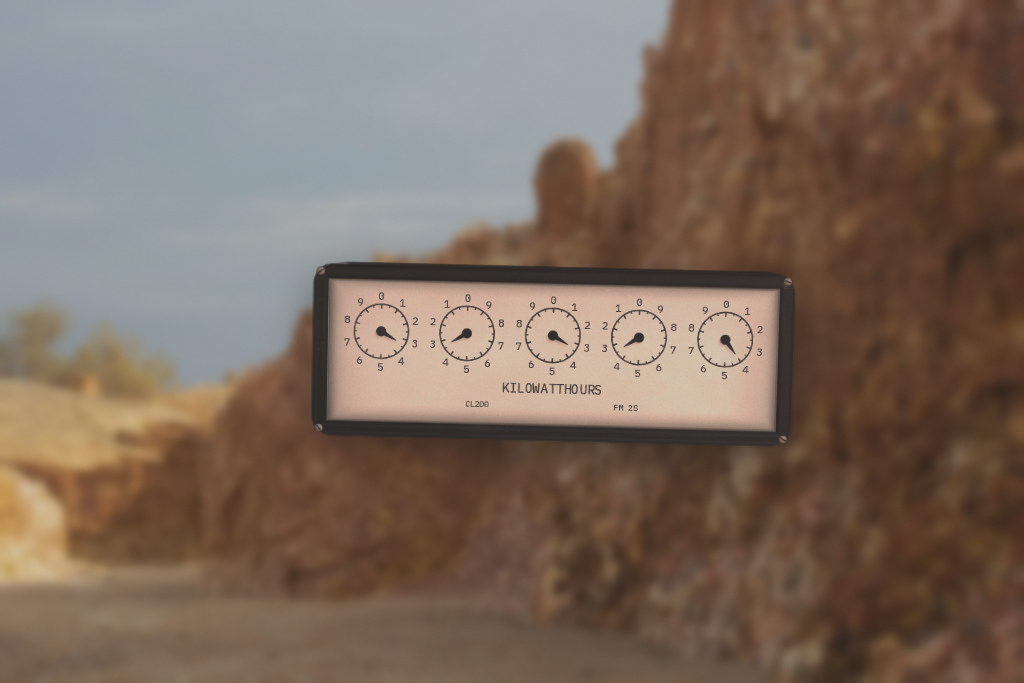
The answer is 33334 kWh
